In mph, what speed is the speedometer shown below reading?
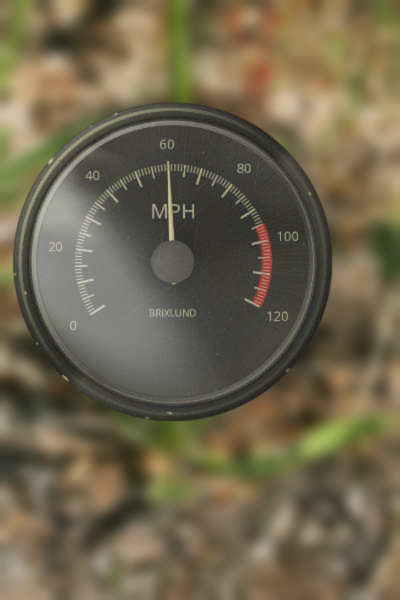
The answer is 60 mph
